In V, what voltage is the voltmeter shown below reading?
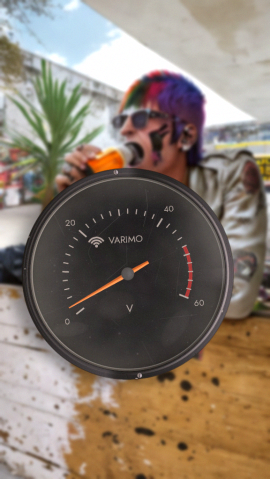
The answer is 2 V
